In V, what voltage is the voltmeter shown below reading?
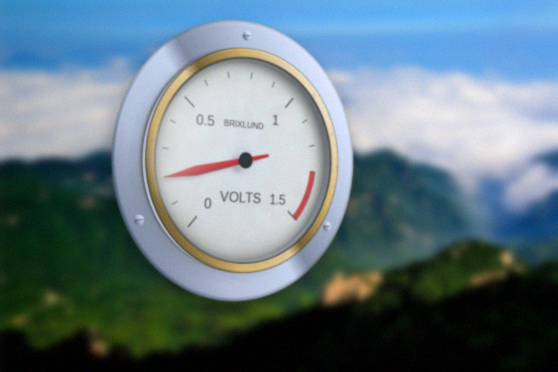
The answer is 0.2 V
